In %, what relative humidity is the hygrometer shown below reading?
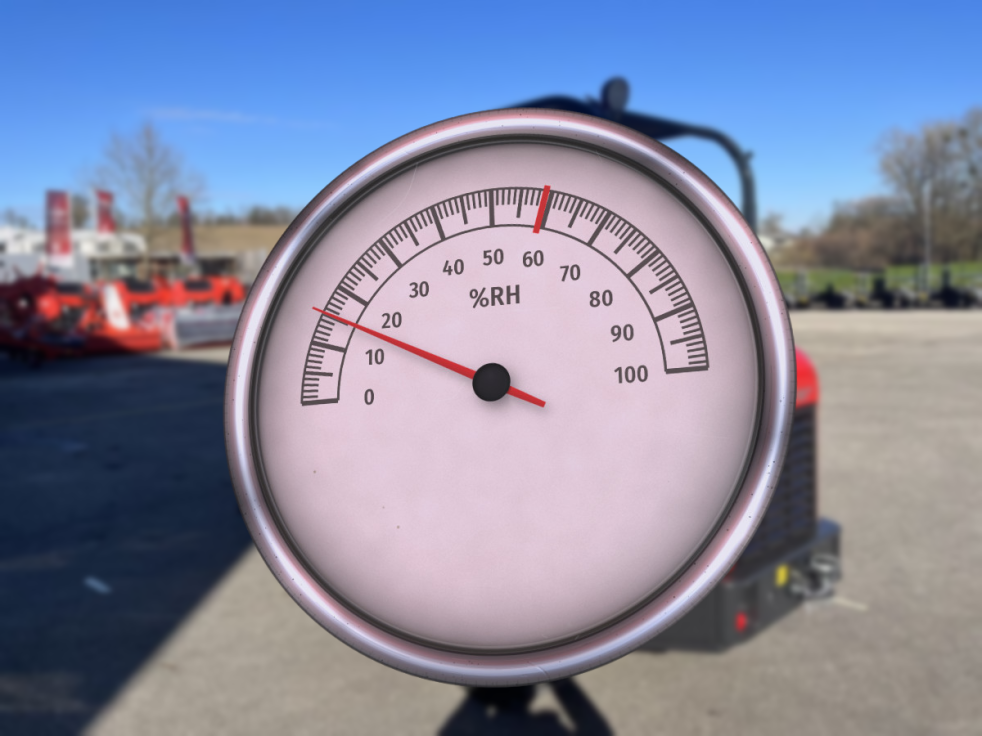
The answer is 15 %
